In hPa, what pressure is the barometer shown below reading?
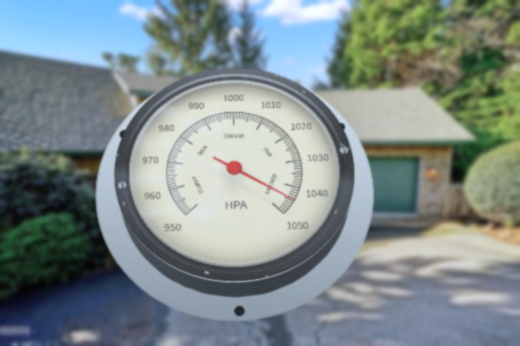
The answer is 1045 hPa
